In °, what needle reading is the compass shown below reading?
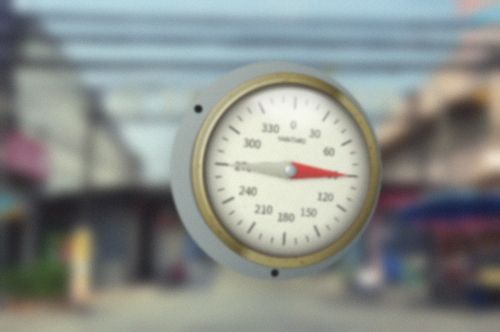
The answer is 90 °
